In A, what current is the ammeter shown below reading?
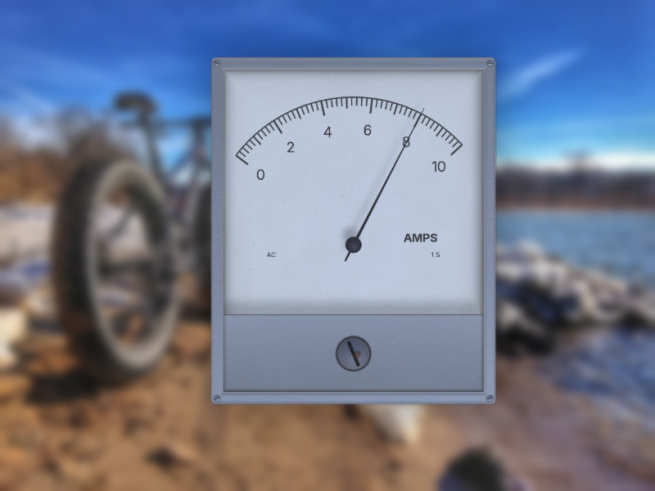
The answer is 8 A
